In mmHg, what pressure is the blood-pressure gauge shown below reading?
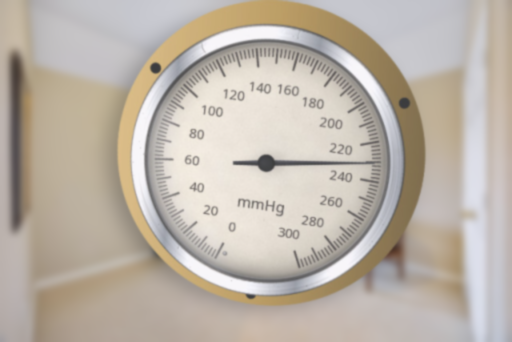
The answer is 230 mmHg
